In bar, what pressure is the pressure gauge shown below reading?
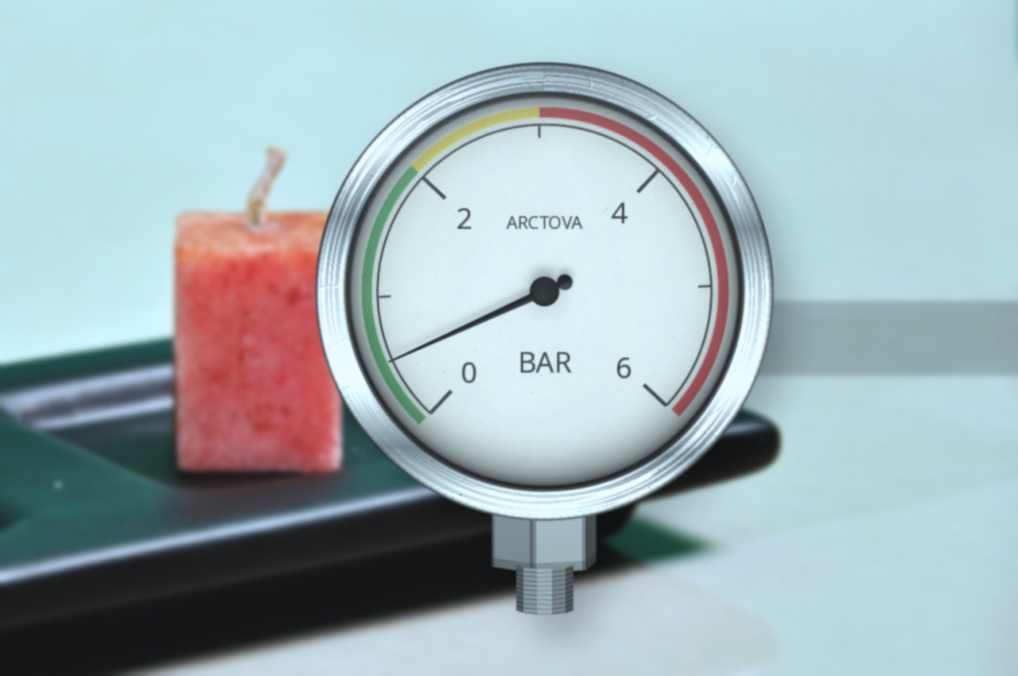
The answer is 0.5 bar
